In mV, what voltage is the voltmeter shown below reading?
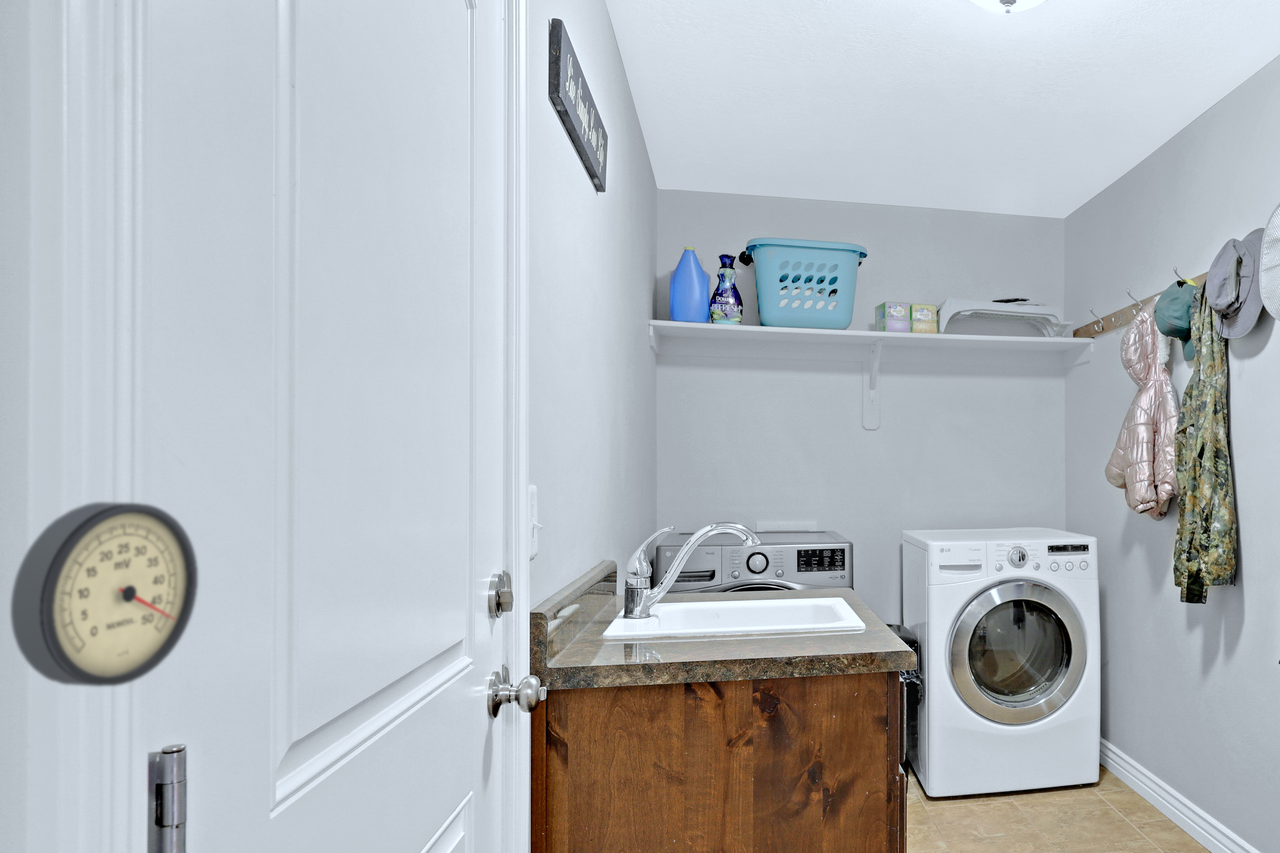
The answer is 47.5 mV
